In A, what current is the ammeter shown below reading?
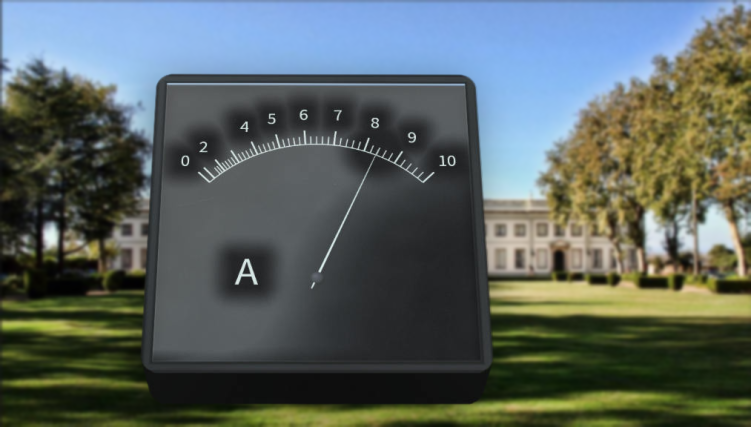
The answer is 8.4 A
